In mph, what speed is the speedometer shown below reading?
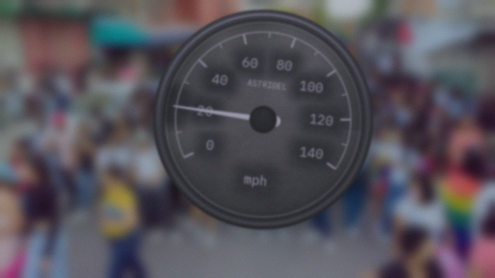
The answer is 20 mph
